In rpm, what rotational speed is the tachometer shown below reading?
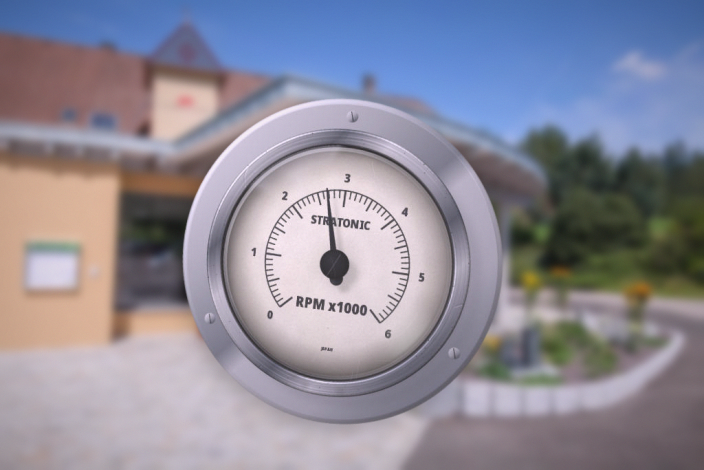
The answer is 2700 rpm
